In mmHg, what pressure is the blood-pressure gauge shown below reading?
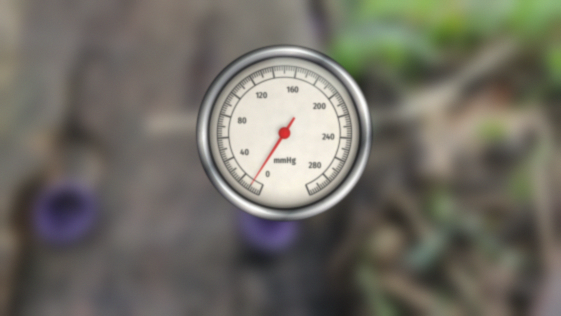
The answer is 10 mmHg
